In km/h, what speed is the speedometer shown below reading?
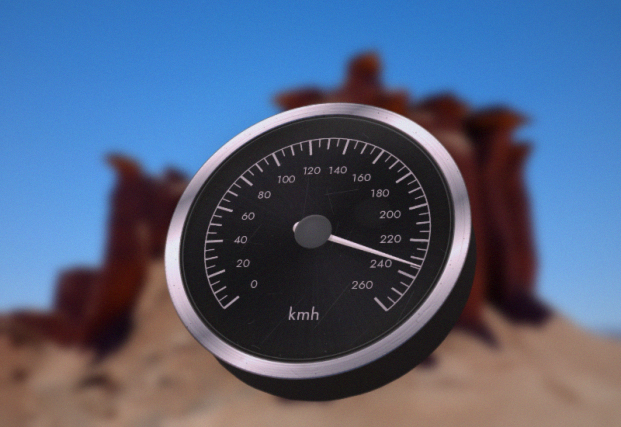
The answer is 235 km/h
